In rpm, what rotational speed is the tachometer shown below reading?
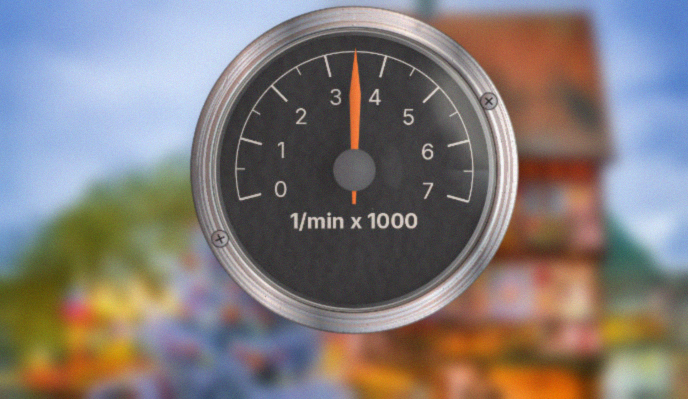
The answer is 3500 rpm
